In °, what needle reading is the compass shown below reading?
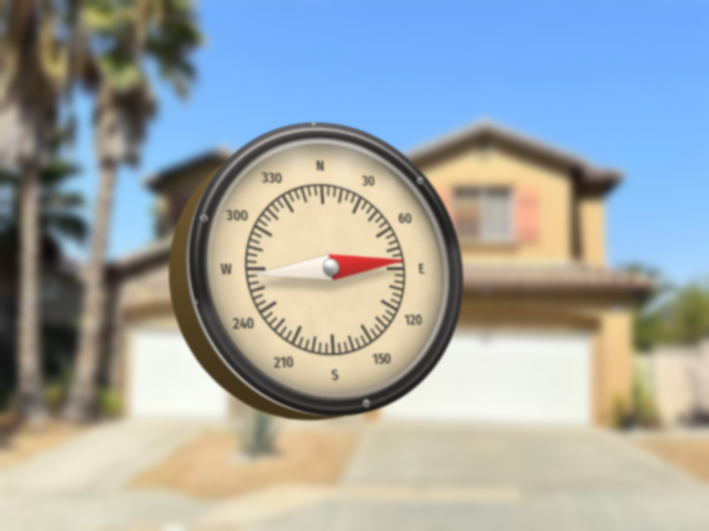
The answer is 85 °
